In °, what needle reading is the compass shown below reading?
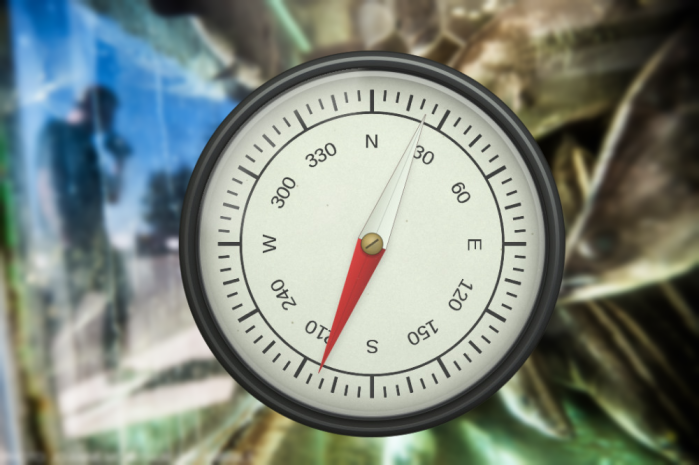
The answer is 202.5 °
